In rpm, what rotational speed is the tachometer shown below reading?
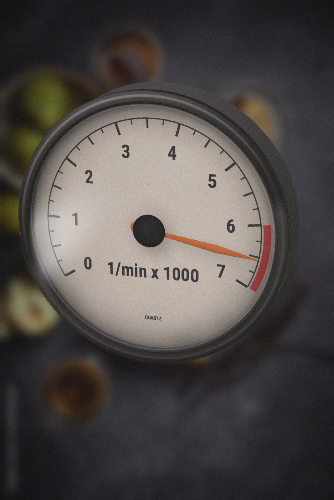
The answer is 6500 rpm
